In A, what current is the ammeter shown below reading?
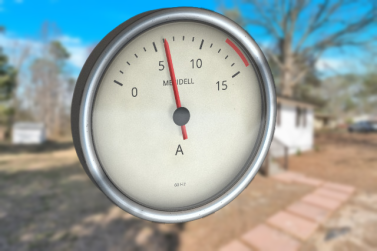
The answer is 6 A
